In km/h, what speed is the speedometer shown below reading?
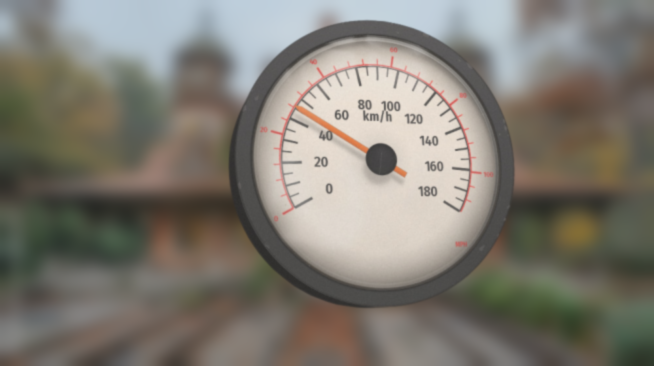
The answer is 45 km/h
